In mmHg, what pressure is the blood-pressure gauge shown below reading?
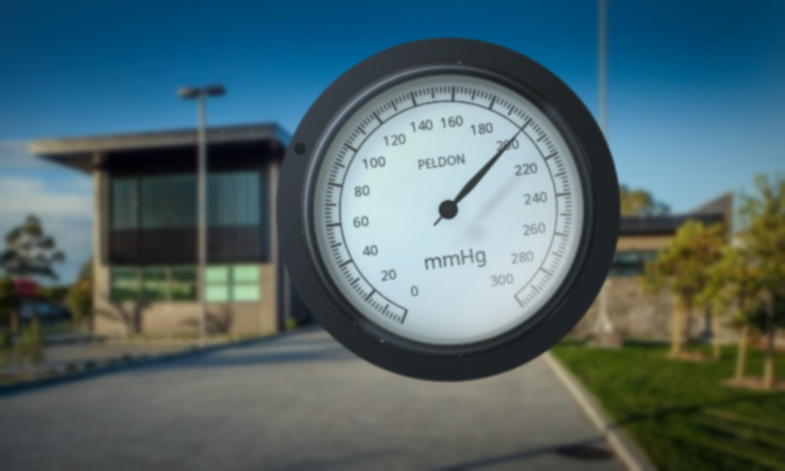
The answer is 200 mmHg
